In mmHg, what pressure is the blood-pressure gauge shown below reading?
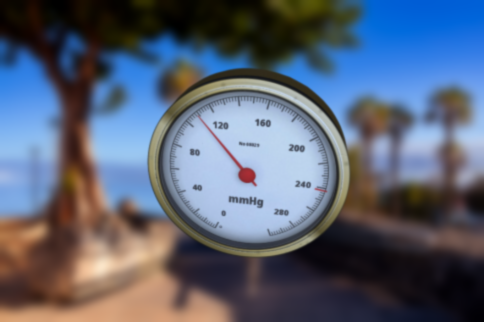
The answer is 110 mmHg
